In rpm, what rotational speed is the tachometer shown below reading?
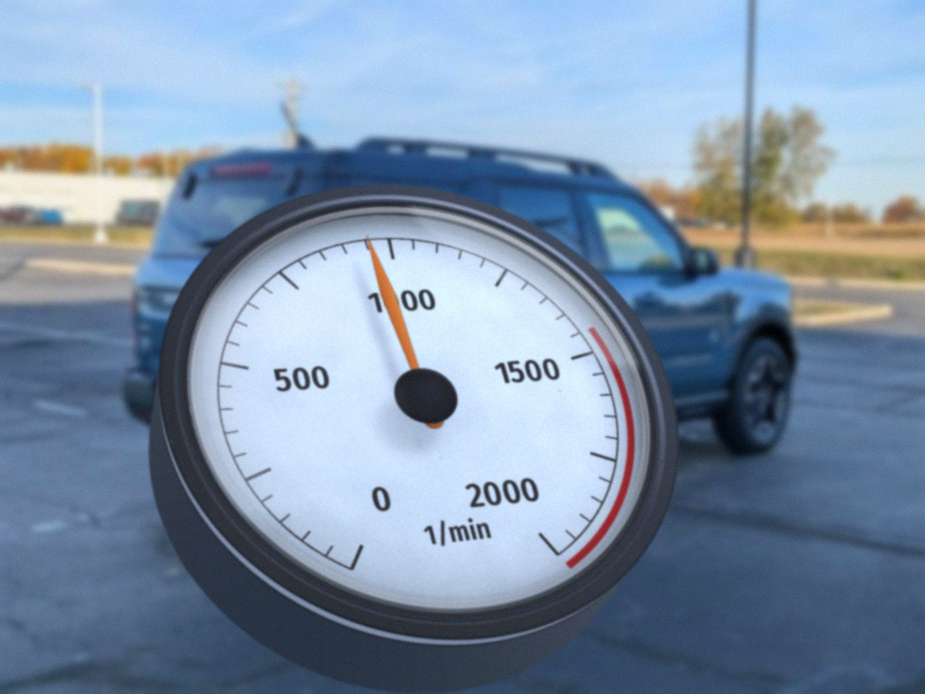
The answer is 950 rpm
